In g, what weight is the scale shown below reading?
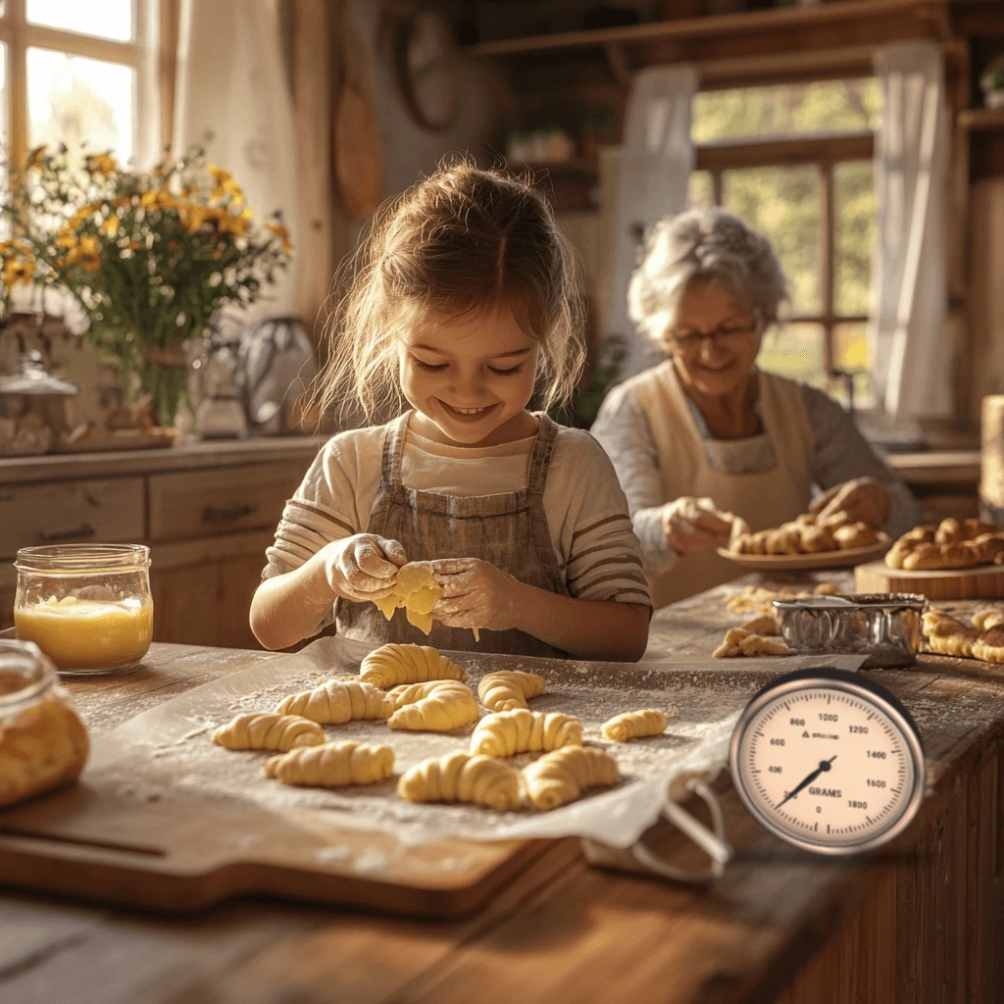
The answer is 200 g
